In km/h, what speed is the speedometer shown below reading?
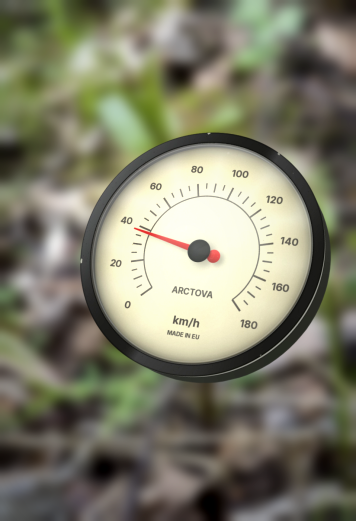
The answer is 37.5 km/h
